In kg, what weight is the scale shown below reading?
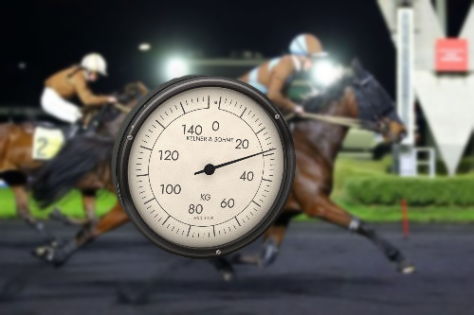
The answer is 28 kg
